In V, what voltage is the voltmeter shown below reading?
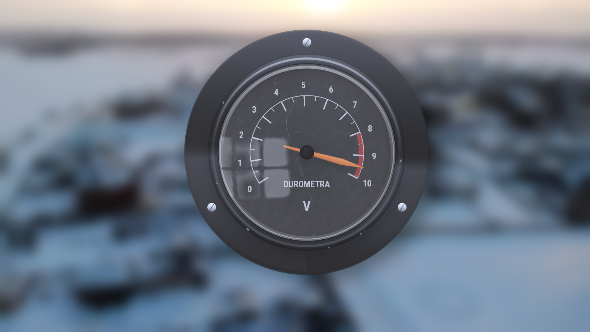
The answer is 9.5 V
